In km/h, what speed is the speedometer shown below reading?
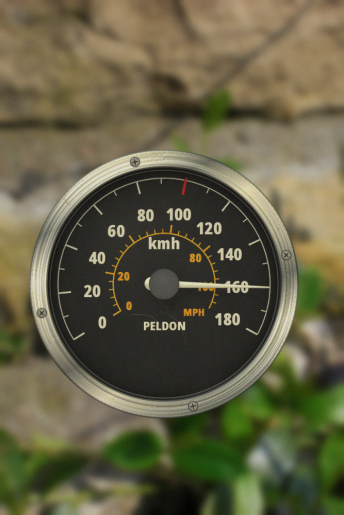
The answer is 160 km/h
